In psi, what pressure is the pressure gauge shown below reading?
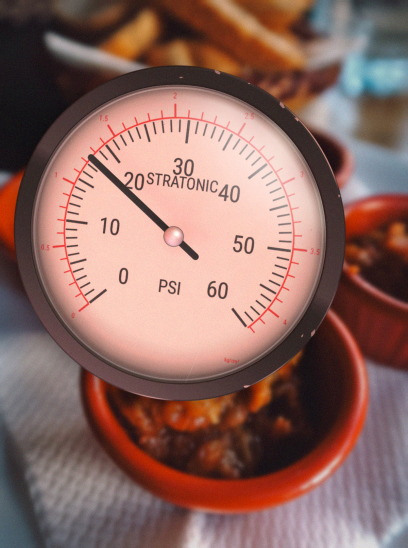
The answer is 18 psi
